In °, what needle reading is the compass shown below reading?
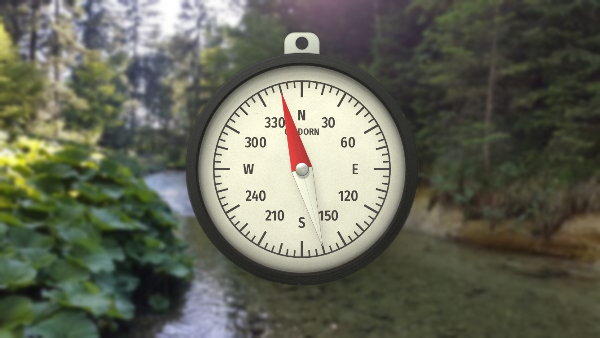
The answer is 345 °
